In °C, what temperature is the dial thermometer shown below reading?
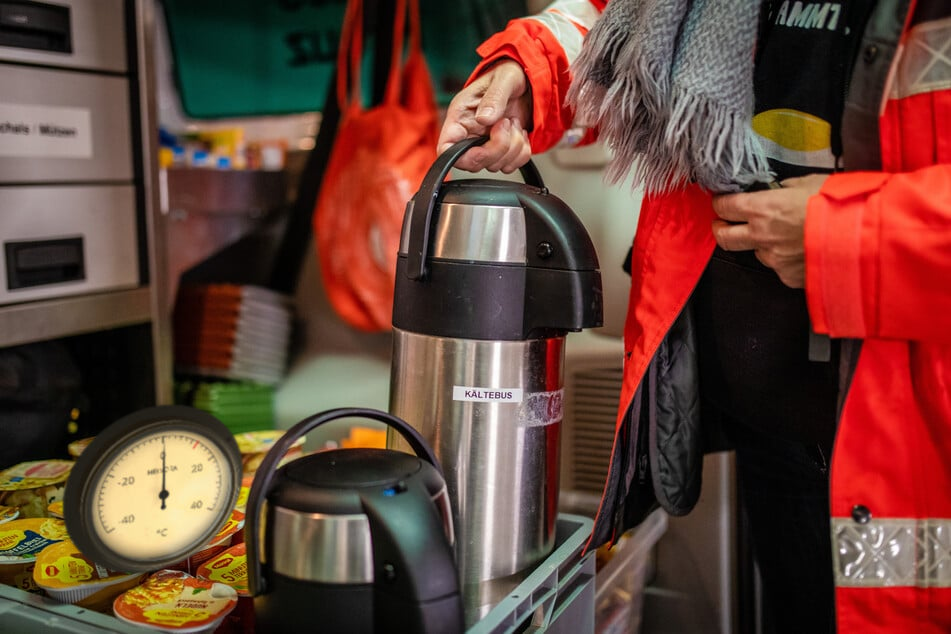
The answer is 0 °C
